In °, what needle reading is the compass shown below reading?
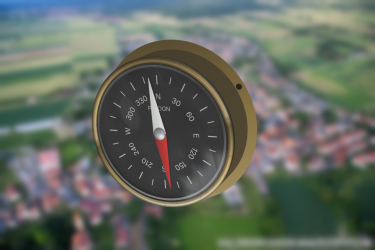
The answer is 172.5 °
